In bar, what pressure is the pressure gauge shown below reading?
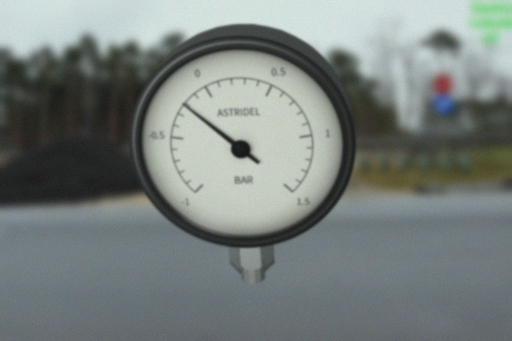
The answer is -0.2 bar
